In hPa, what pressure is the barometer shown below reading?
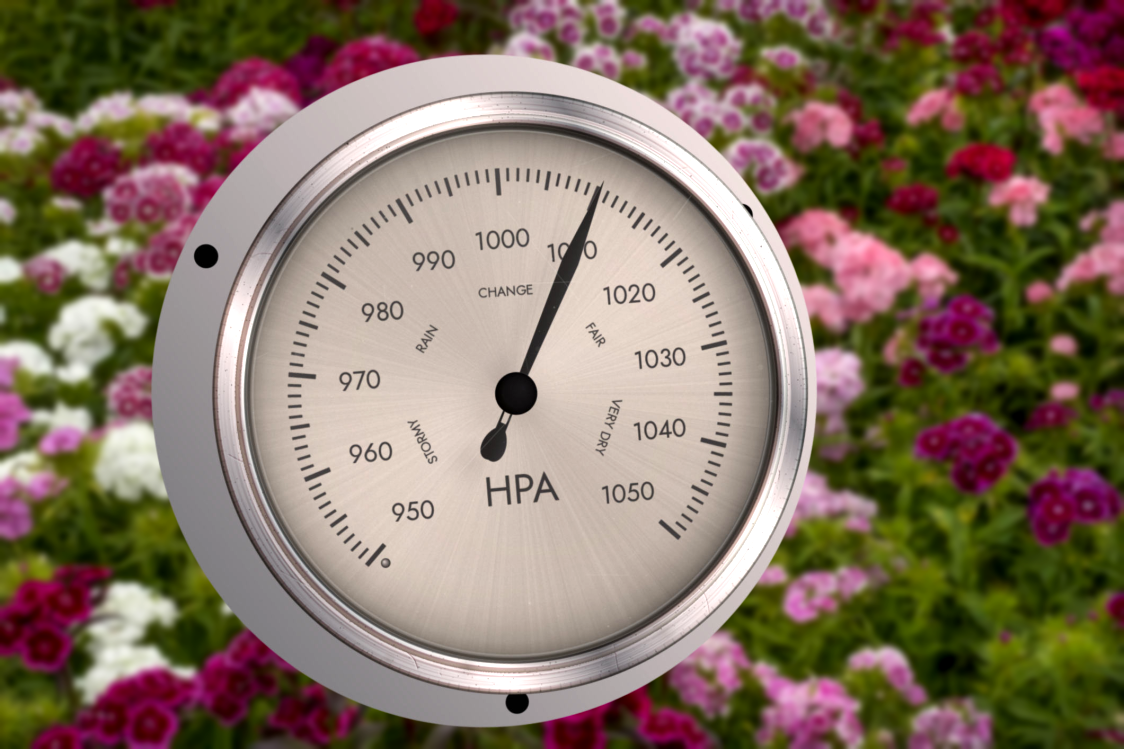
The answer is 1010 hPa
